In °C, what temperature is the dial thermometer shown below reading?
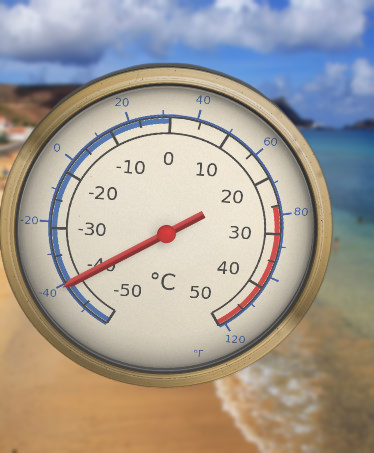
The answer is -40 °C
